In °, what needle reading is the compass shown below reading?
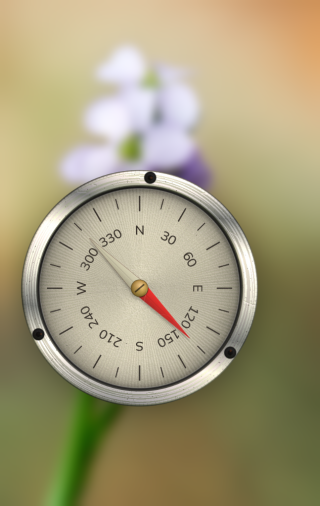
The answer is 135 °
